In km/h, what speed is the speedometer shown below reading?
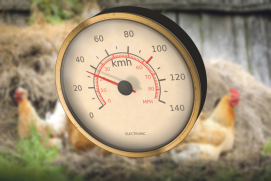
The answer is 35 km/h
